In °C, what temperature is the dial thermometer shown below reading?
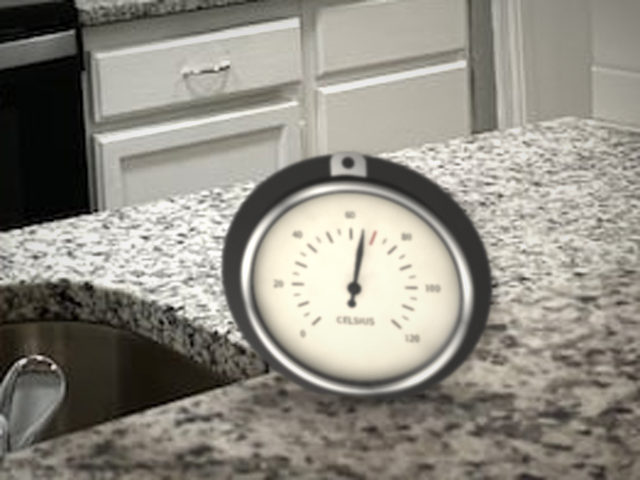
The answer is 65 °C
